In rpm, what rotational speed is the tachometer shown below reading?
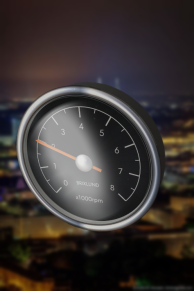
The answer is 2000 rpm
